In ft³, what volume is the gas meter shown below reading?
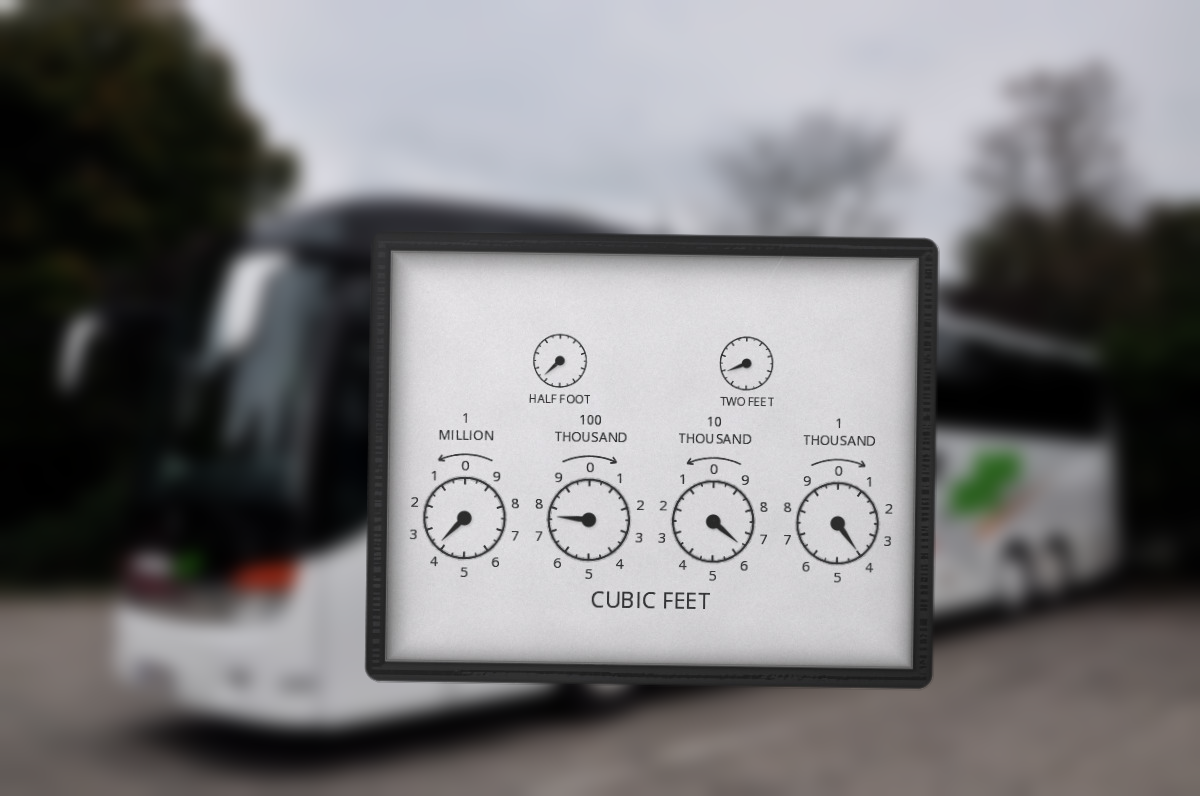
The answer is 376400 ft³
